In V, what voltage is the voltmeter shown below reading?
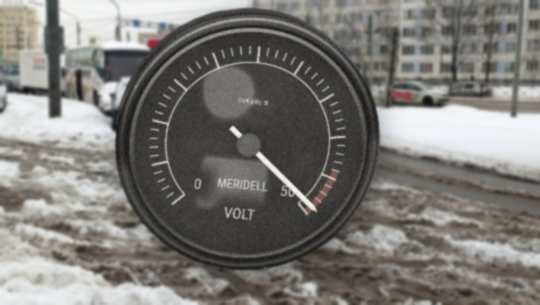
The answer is 49 V
